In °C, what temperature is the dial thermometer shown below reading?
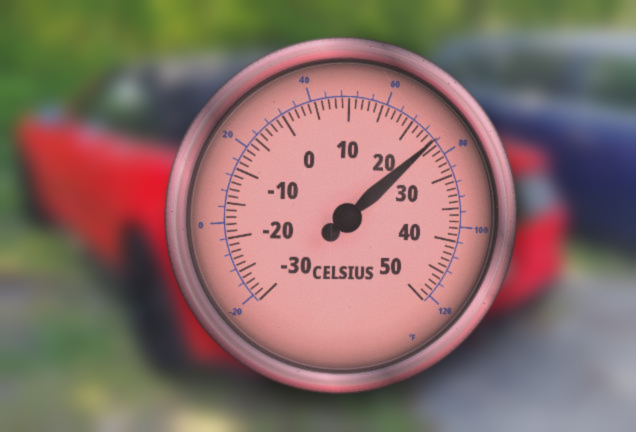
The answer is 24 °C
